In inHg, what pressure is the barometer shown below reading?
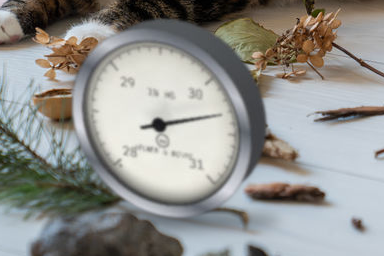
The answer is 30.3 inHg
